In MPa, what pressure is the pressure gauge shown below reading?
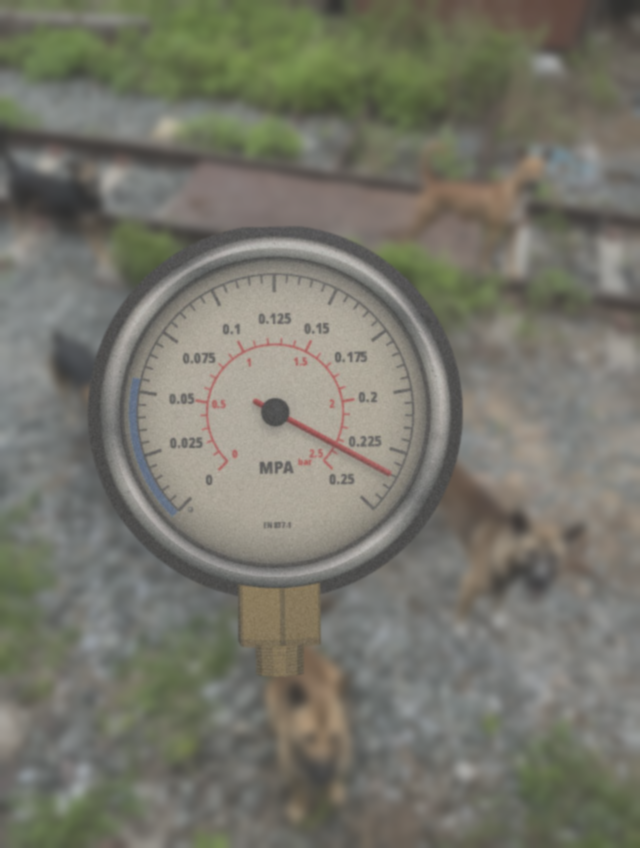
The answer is 0.235 MPa
